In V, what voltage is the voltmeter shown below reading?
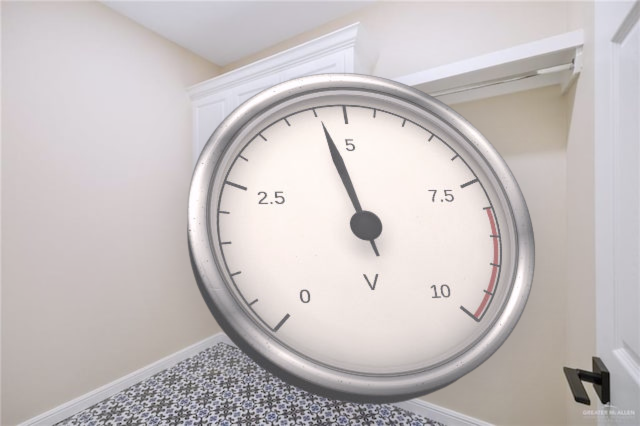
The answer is 4.5 V
